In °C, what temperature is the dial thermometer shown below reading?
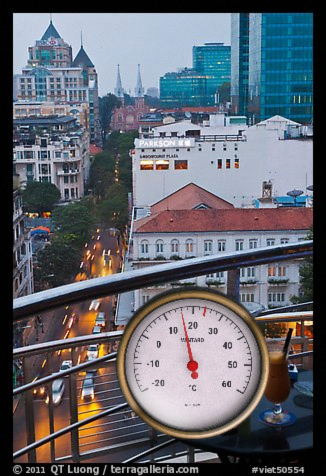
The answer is 16 °C
